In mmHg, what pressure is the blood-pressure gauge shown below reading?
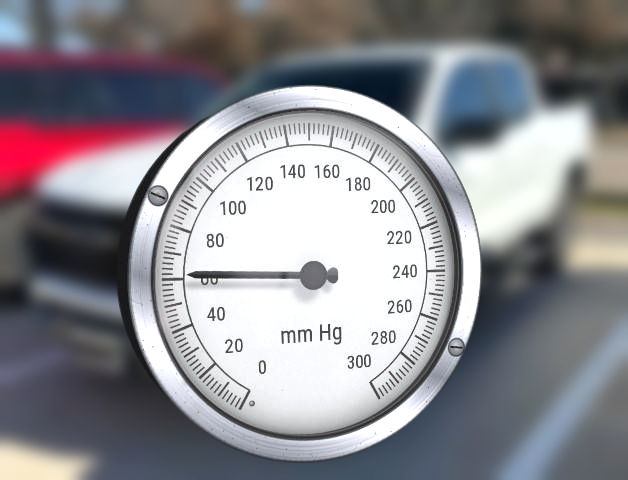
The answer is 62 mmHg
